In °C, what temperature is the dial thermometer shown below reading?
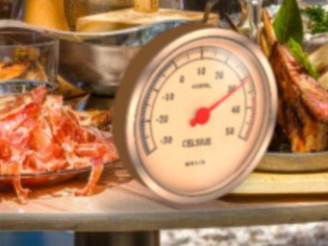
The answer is 30 °C
